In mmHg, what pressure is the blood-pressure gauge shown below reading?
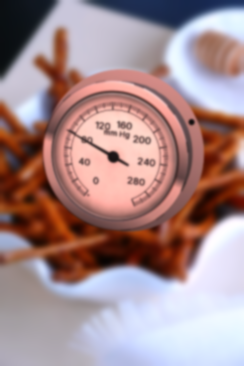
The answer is 80 mmHg
